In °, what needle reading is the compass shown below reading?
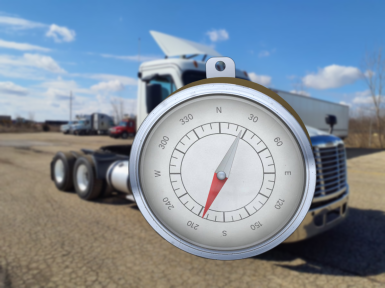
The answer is 205 °
